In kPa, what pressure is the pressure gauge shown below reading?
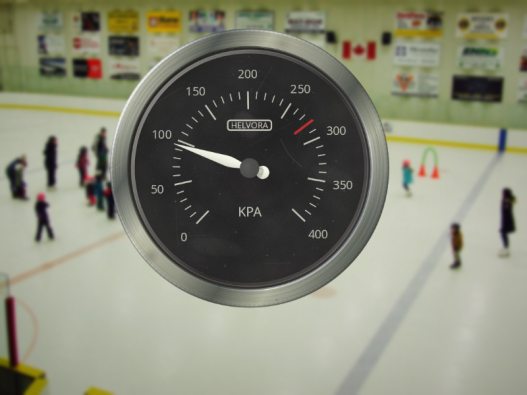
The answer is 95 kPa
